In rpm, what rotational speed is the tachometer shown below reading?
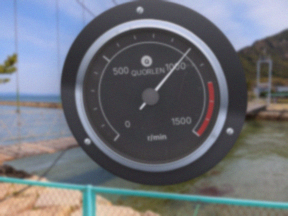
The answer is 1000 rpm
